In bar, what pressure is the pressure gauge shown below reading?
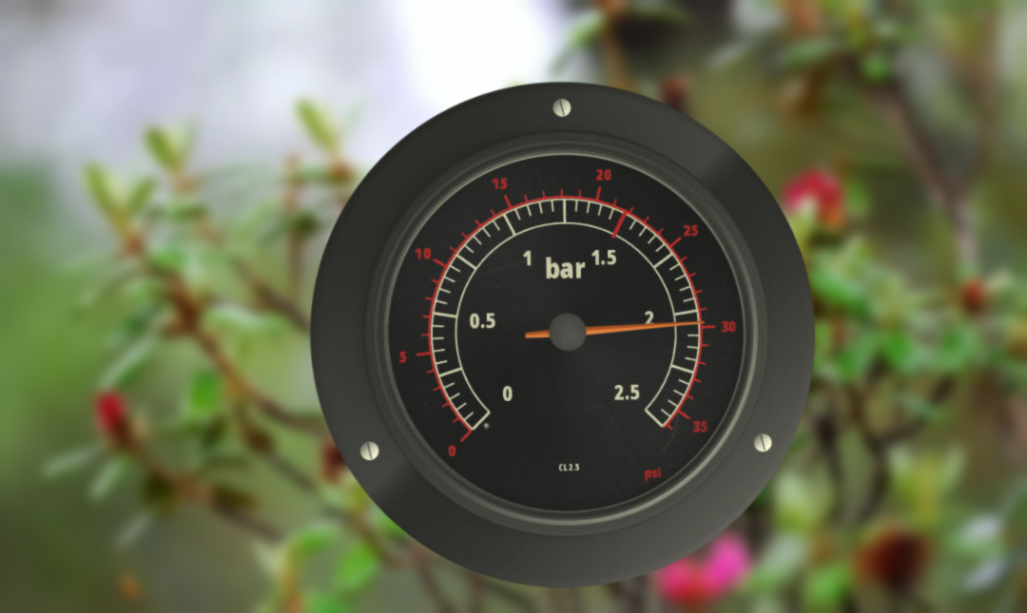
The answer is 2.05 bar
